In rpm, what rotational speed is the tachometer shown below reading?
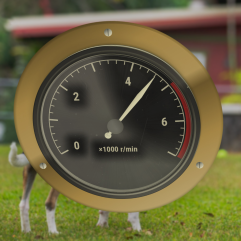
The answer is 4600 rpm
